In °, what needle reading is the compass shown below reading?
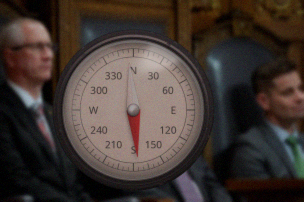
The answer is 175 °
